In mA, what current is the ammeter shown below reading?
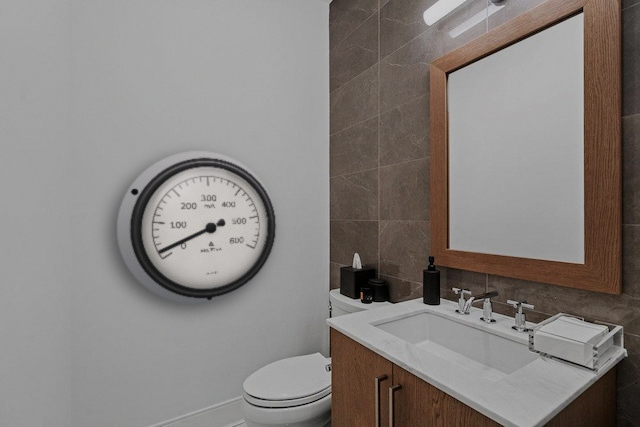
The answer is 20 mA
